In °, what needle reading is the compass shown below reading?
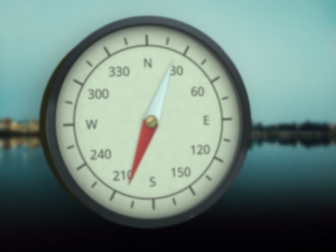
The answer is 202.5 °
